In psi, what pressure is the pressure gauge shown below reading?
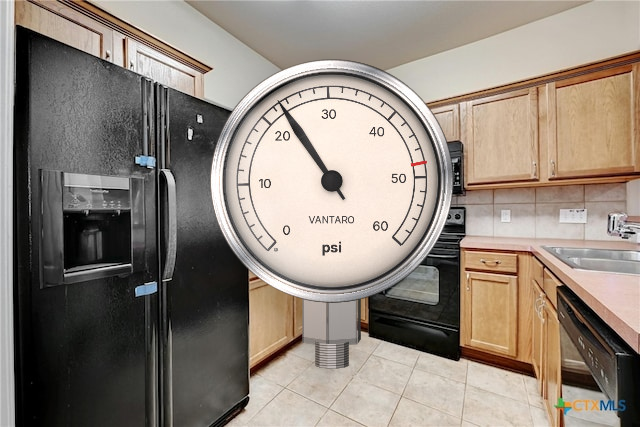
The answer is 23 psi
